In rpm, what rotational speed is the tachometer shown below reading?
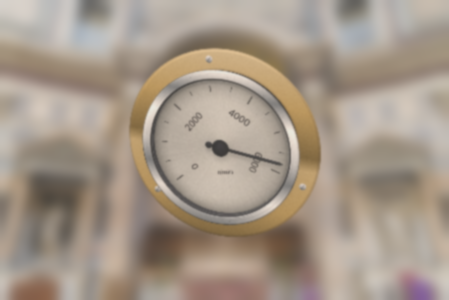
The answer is 5750 rpm
